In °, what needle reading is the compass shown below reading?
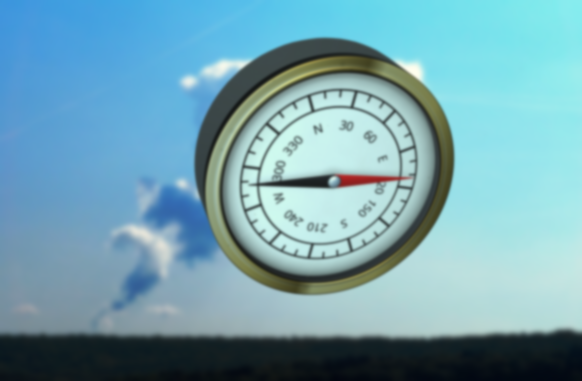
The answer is 110 °
